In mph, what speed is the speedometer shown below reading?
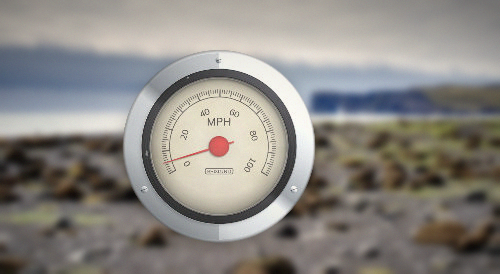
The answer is 5 mph
